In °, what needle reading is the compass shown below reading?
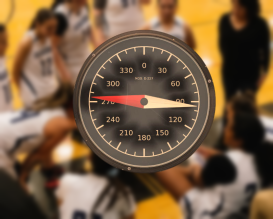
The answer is 275 °
